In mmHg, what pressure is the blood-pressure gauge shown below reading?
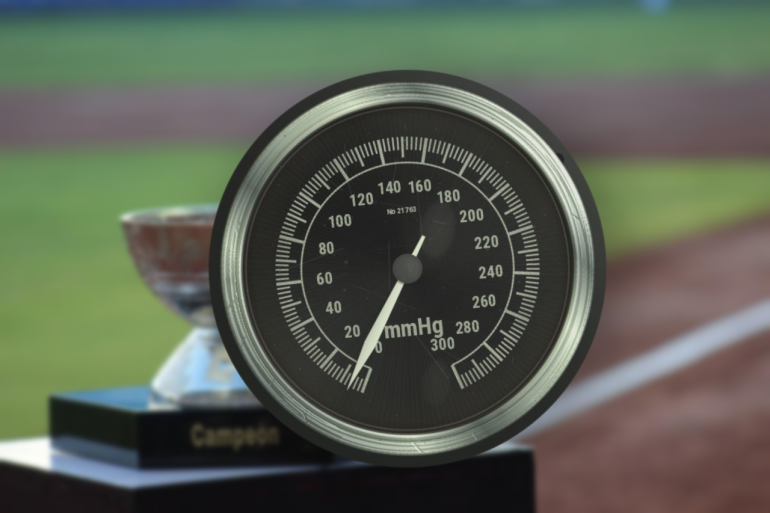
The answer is 6 mmHg
